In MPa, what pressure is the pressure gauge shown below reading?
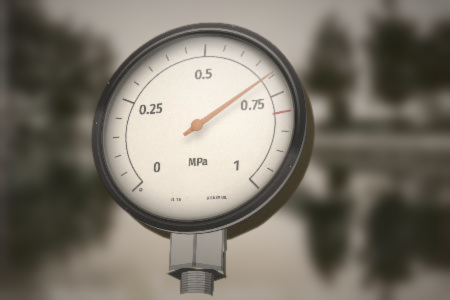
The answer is 0.7 MPa
